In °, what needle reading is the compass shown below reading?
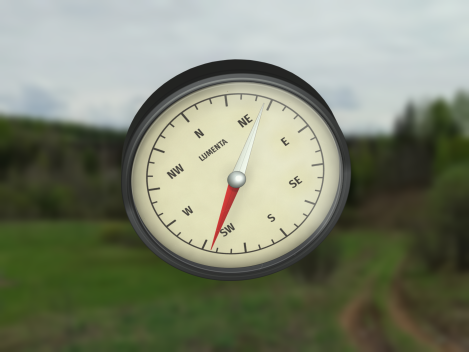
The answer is 235 °
